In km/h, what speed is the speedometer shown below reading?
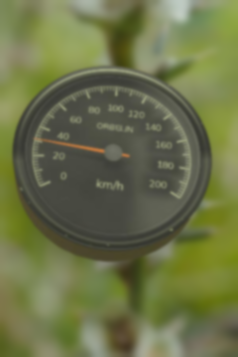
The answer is 30 km/h
